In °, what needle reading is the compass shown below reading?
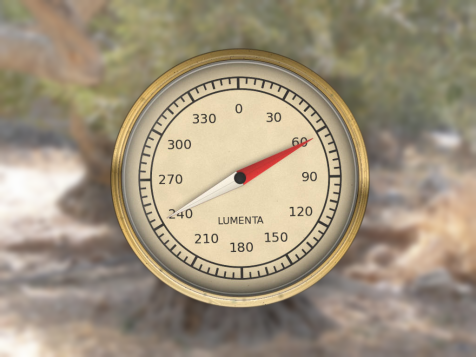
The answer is 62.5 °
